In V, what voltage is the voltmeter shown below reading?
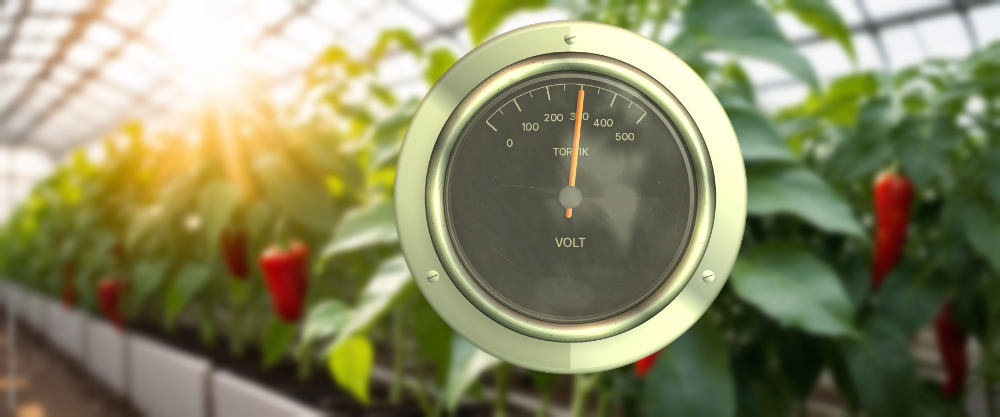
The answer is 300 V
